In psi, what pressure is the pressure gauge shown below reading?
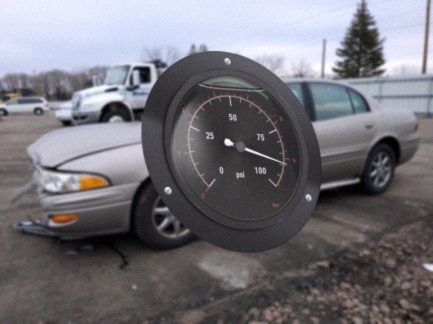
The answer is 90 psi
